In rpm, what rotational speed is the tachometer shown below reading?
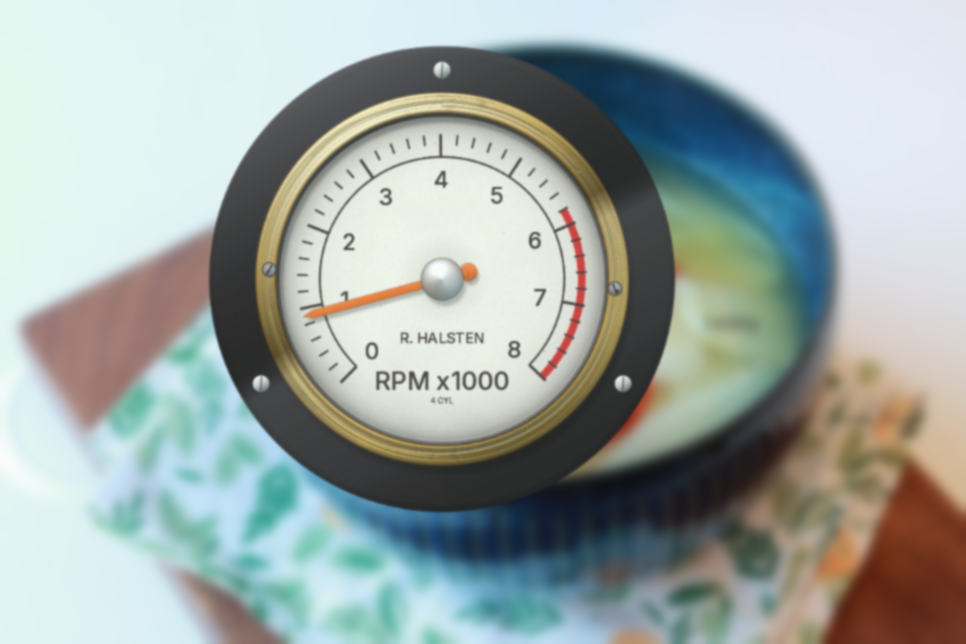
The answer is 900 rpm
